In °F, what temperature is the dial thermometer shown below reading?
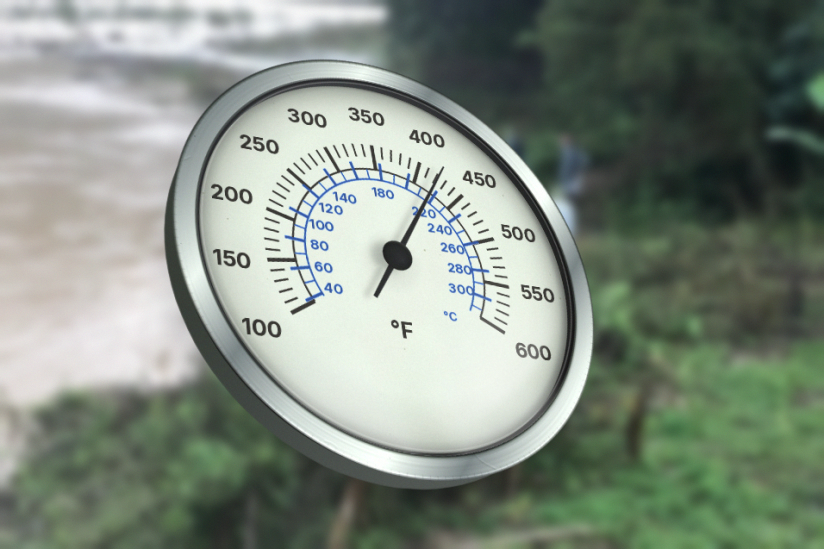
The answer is 420 °F
